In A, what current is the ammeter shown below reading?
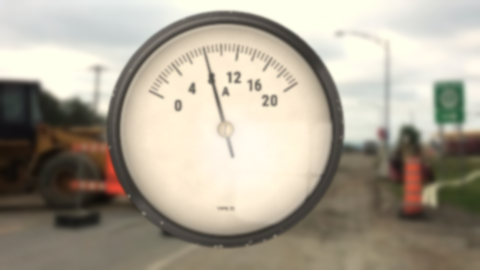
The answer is 8 A
